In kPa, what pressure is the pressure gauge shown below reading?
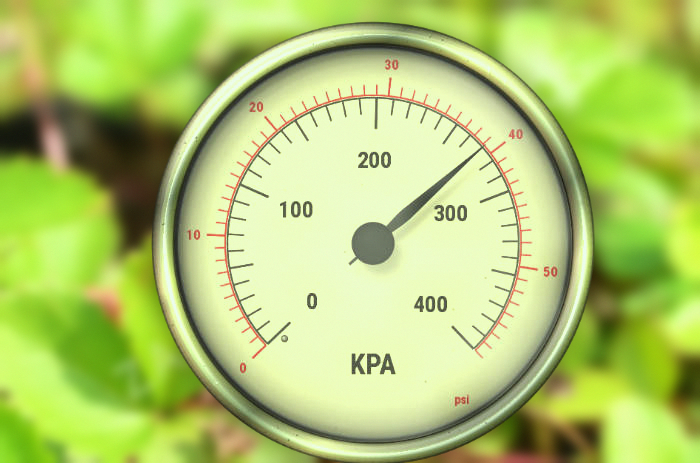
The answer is 270 kPa
